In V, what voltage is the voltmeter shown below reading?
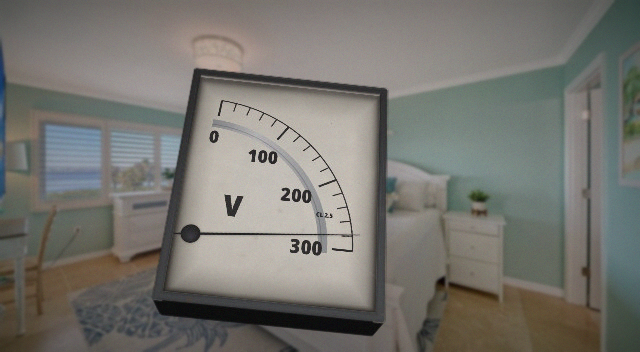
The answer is 280 V
